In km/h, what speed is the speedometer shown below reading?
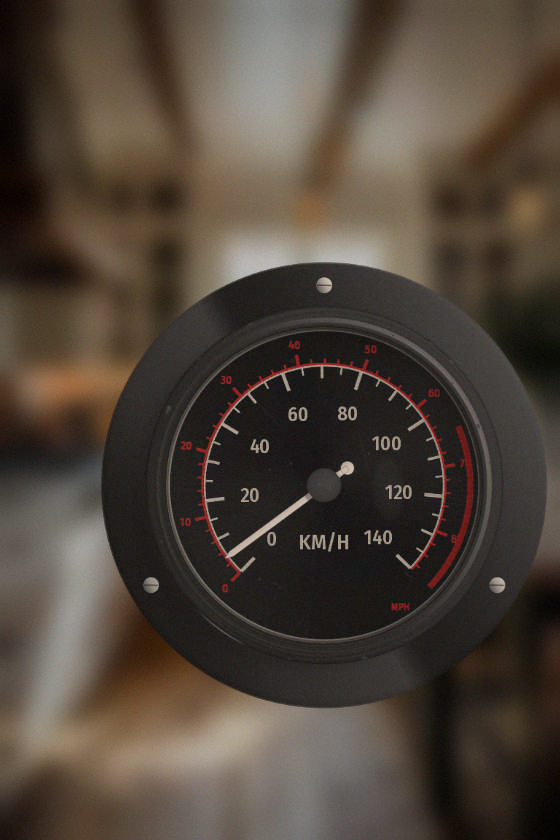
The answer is 5 km/h
